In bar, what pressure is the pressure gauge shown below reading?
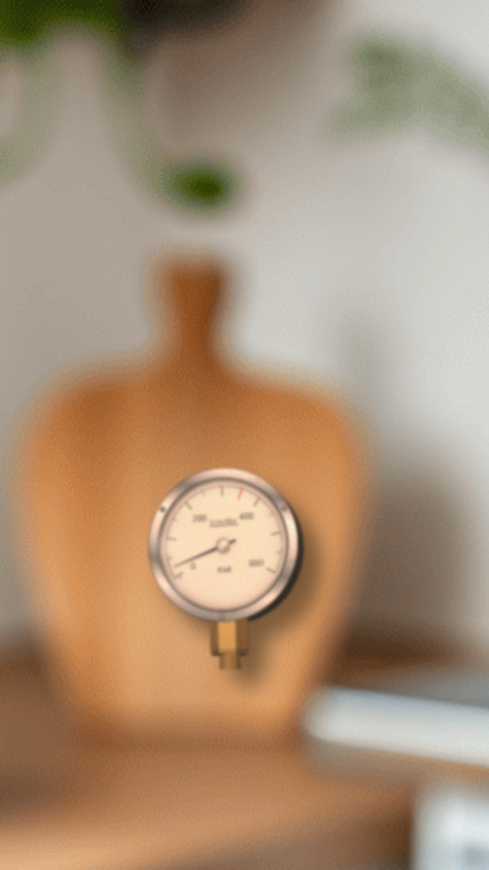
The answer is 25 bar
